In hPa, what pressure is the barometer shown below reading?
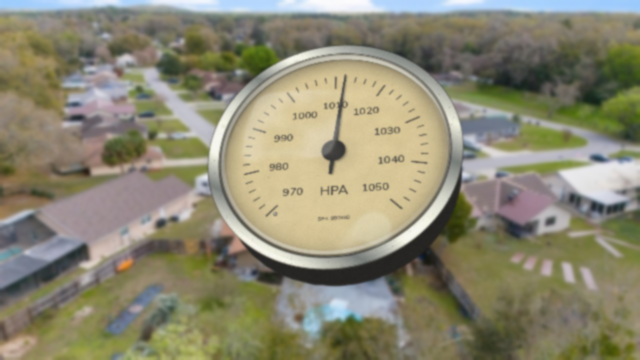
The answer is 1012 hPa
